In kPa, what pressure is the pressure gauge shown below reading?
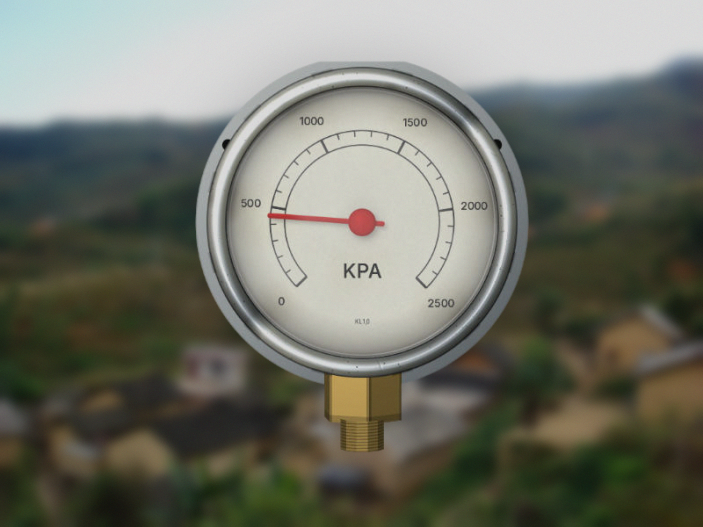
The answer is 450 kPa
